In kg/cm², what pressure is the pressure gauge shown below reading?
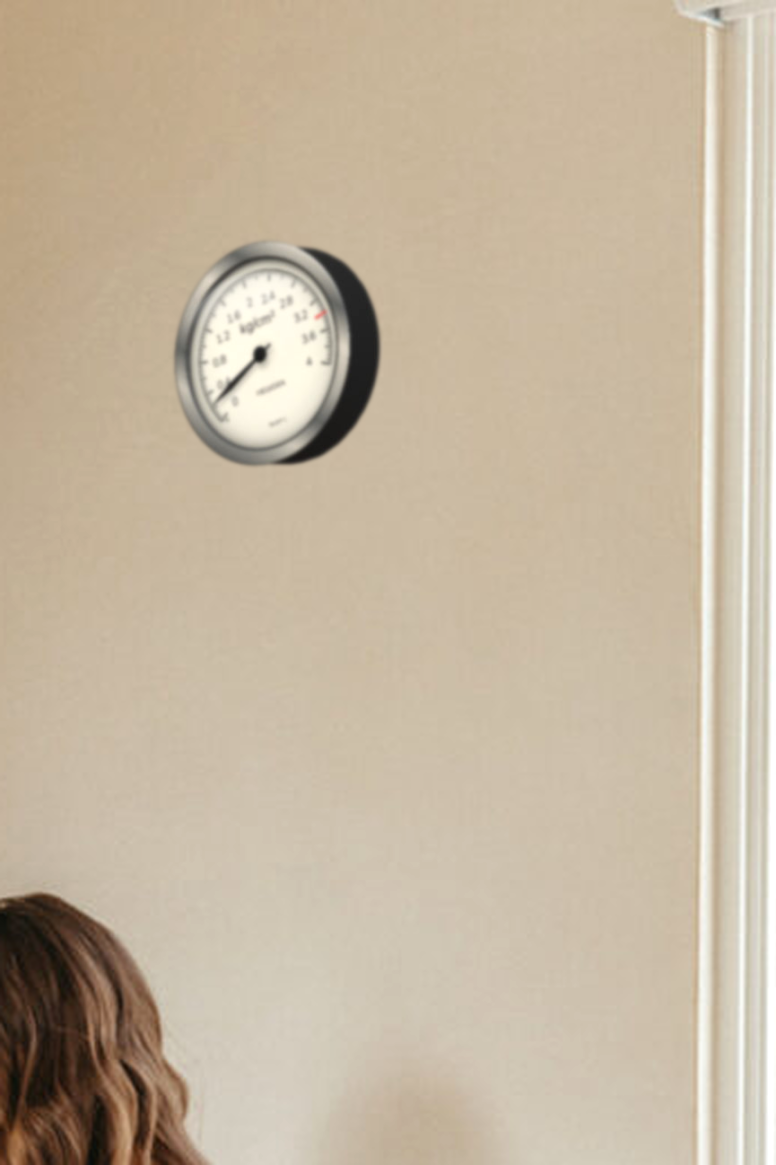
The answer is 0.2 kg/cm²
